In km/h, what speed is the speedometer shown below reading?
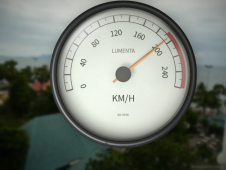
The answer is 195 km/h
